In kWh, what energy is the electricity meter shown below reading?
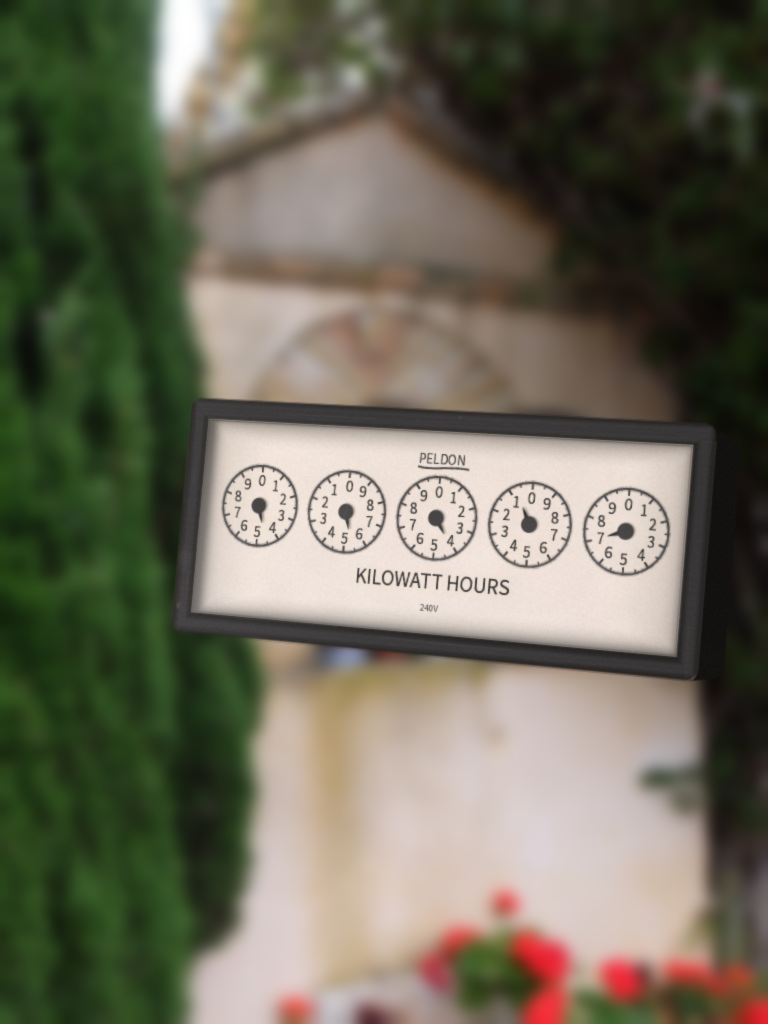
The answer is 45407 kWh
